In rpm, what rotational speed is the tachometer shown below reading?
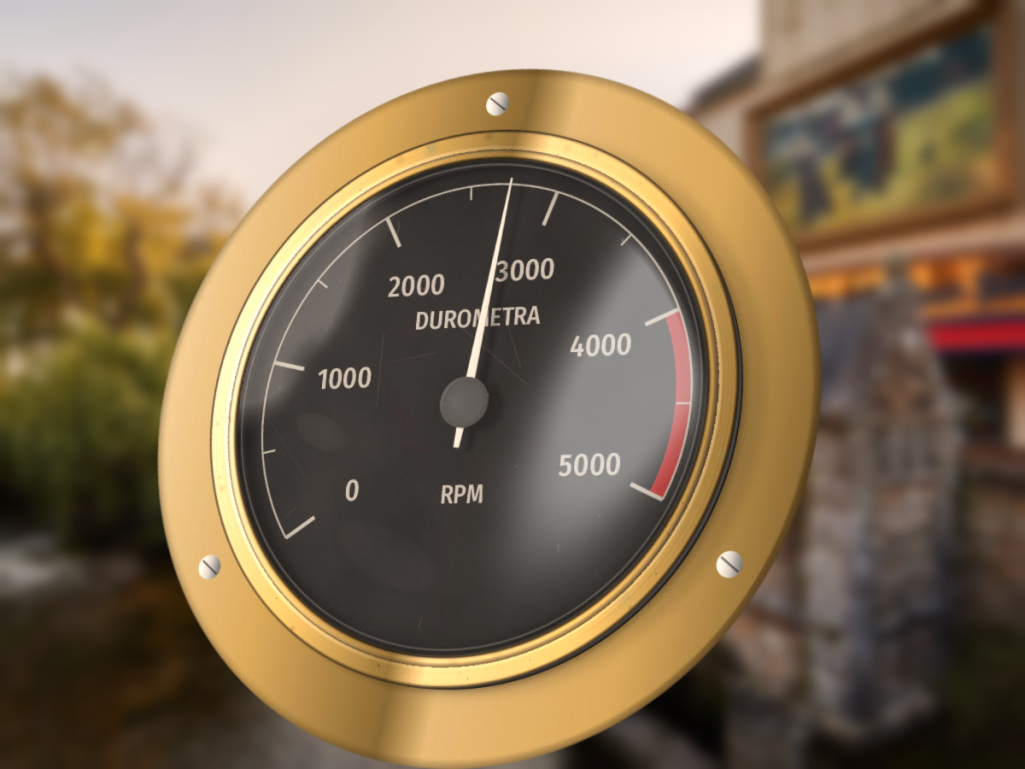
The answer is 2750 rpm
